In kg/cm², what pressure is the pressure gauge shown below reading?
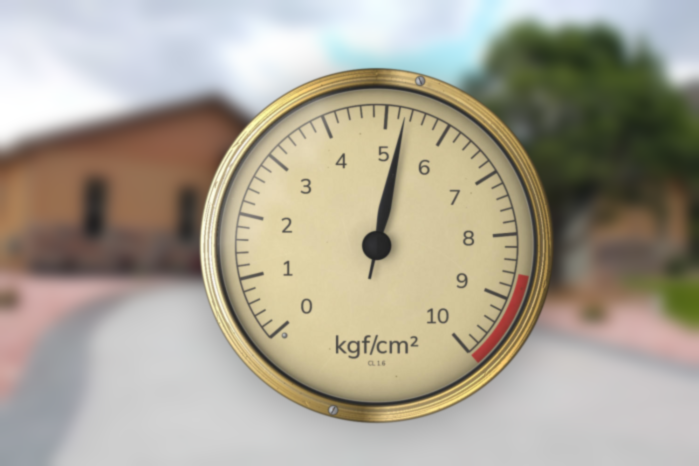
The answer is 5.3 kg/cm²
